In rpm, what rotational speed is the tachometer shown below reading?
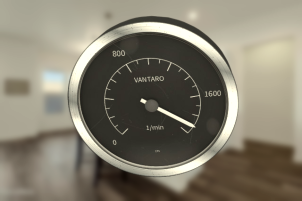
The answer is 1900 rpm
